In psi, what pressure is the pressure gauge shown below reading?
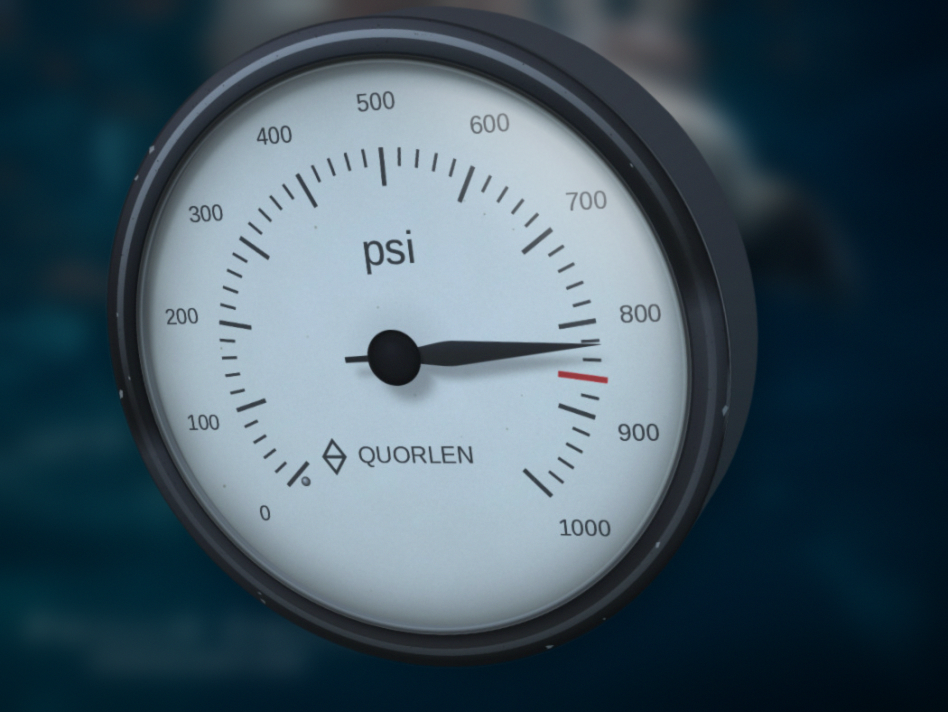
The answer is 820 psi
